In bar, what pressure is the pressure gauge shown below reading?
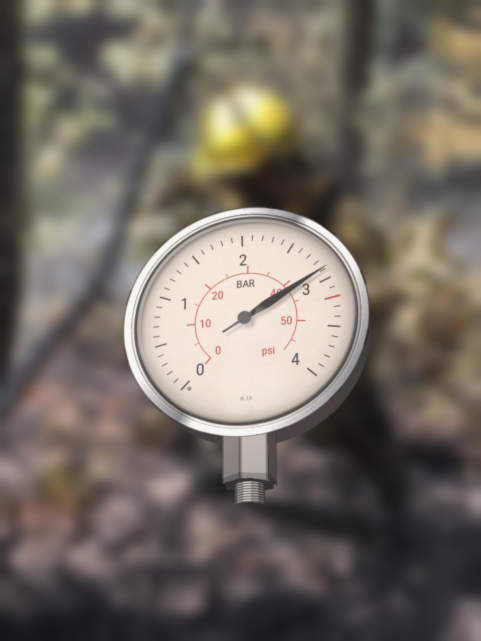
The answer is 2.9 bar
